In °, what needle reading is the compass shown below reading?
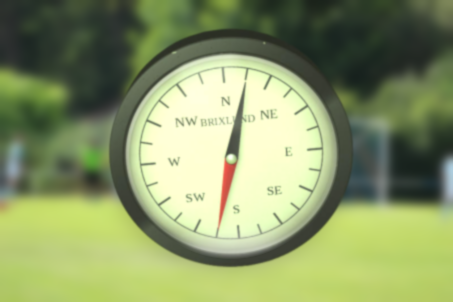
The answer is 195 °
